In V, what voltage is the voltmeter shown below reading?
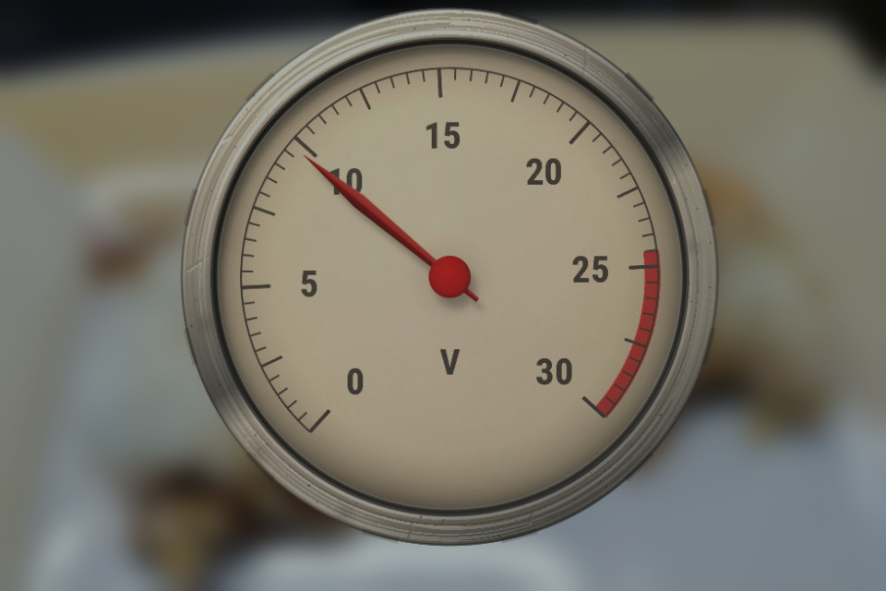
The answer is 9.75 V
